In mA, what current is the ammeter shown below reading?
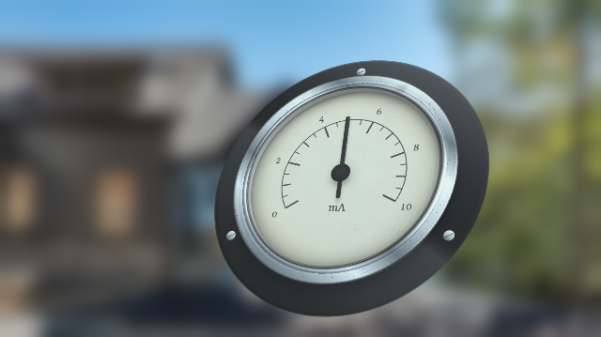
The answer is 5 mA
